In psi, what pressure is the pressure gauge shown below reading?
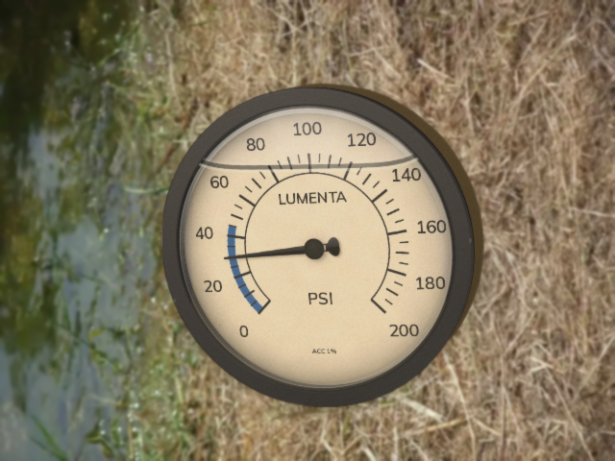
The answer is 30 psi
